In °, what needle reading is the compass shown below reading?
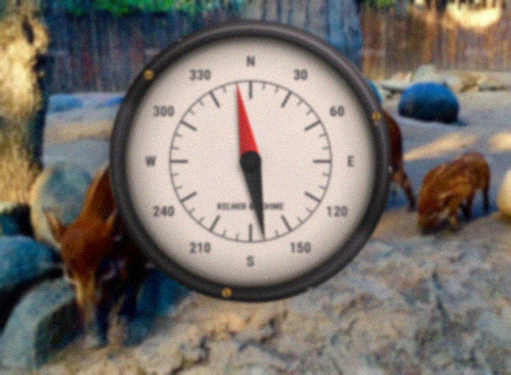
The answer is 350 °
